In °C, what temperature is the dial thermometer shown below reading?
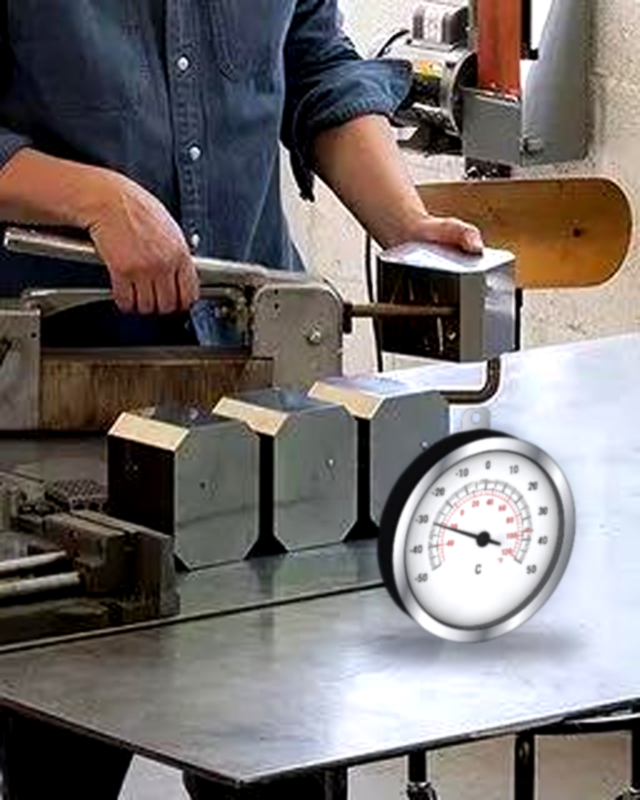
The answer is -30 °C
